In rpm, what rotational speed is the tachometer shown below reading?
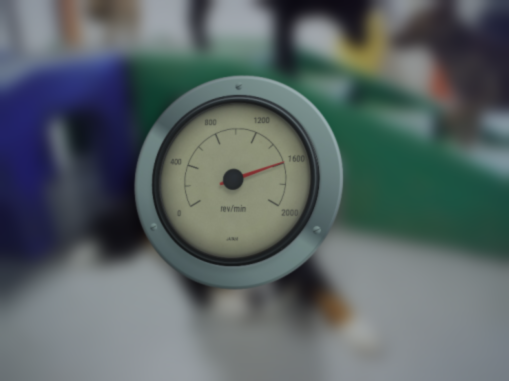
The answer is 1600 rpm
